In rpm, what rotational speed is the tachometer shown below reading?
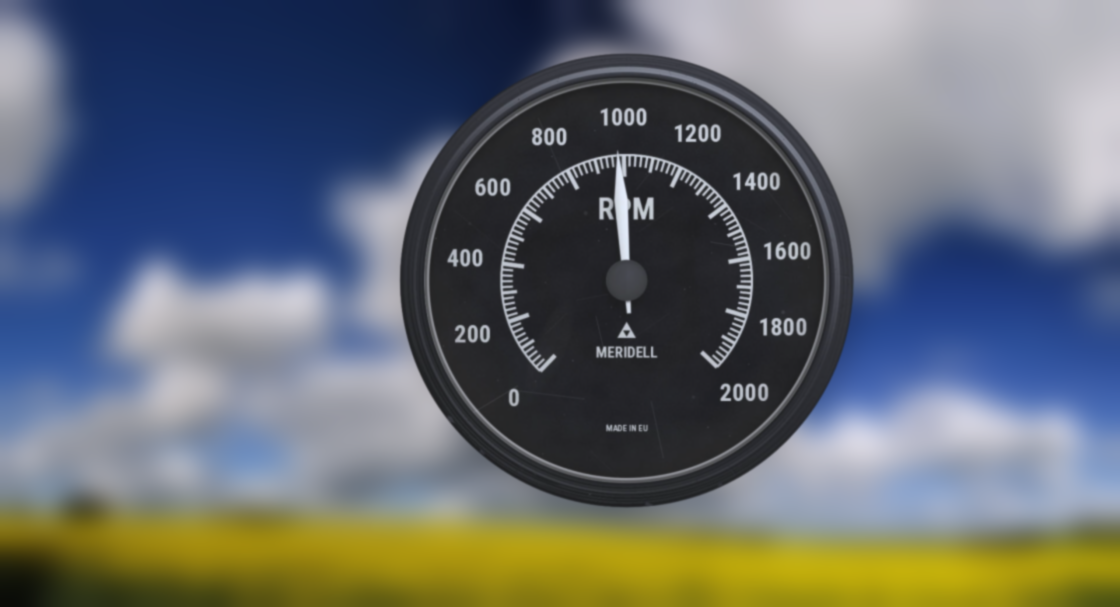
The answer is 980 rpm
